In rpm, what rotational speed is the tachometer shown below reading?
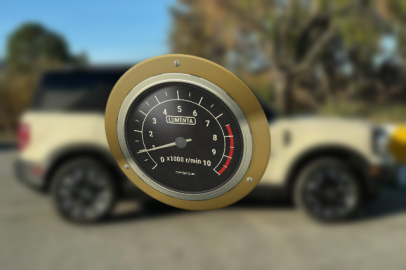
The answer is 1000 rpm
